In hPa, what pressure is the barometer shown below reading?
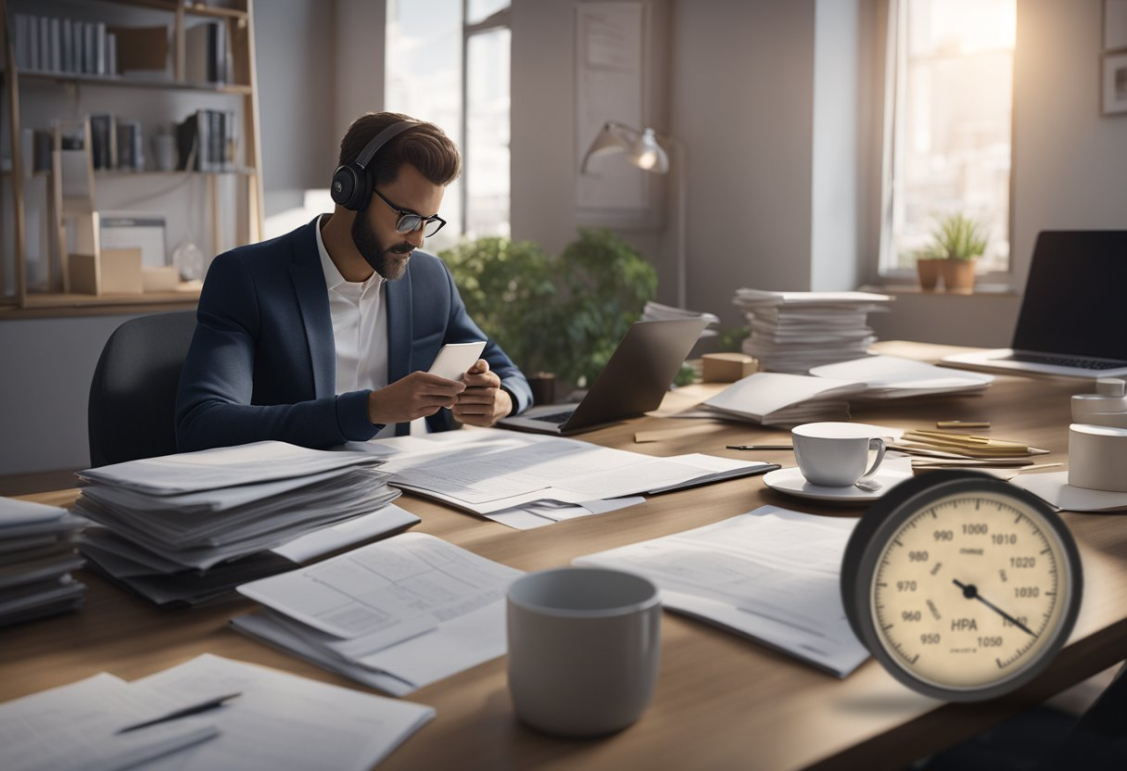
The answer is 1040 hPa
